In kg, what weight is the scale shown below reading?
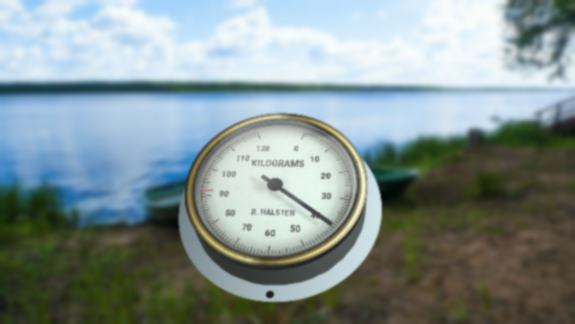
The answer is 40 kg
